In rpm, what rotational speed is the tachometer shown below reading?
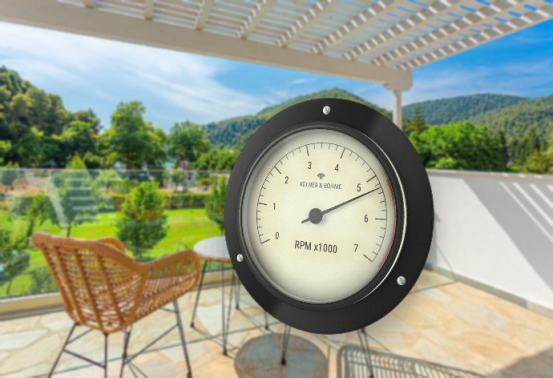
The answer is 5300 rpm
